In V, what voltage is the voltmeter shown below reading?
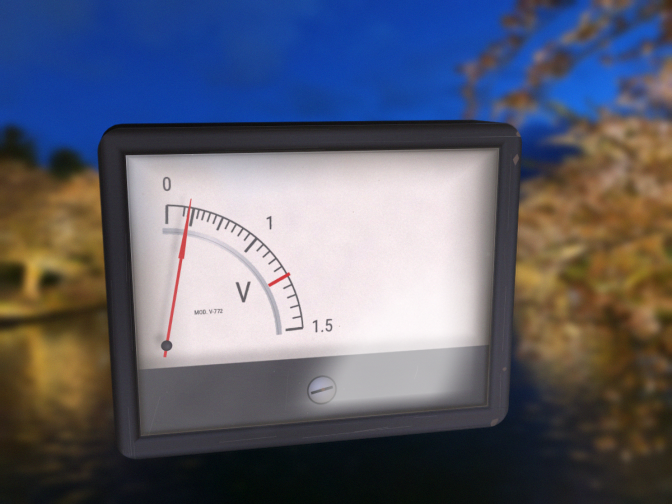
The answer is 0.45 V
